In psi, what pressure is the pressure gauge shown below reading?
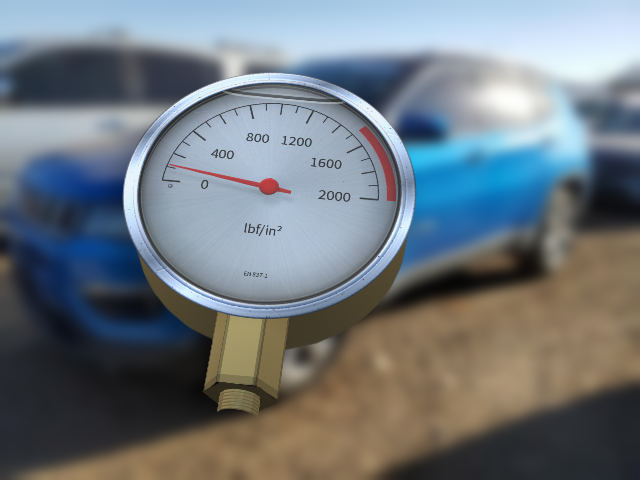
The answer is 100 psi
